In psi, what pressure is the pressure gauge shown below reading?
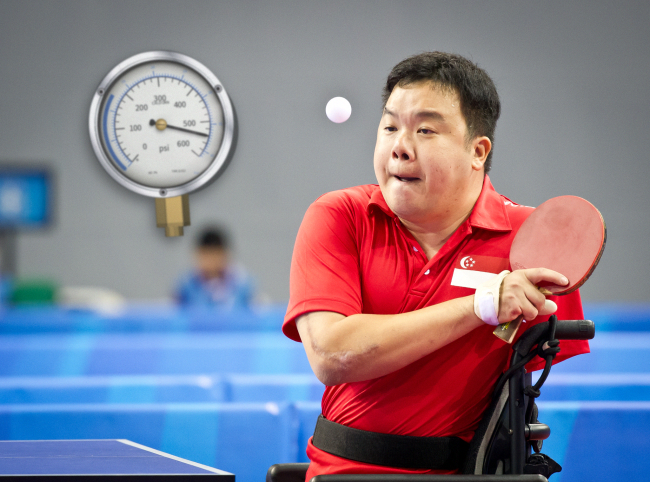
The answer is 540 psi
